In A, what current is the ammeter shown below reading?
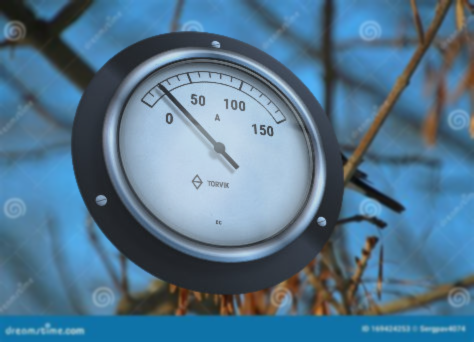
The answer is 20 A
